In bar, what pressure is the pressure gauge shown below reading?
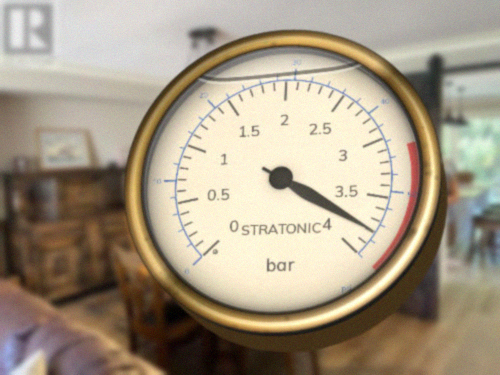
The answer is 3.8 bar
